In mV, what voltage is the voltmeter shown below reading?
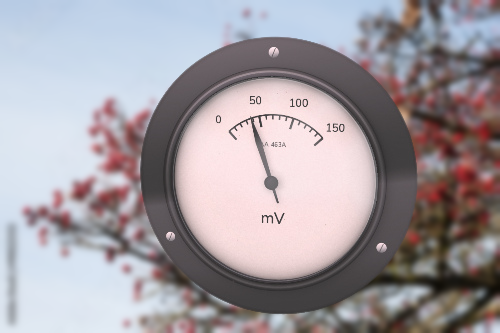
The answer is 40 mV
